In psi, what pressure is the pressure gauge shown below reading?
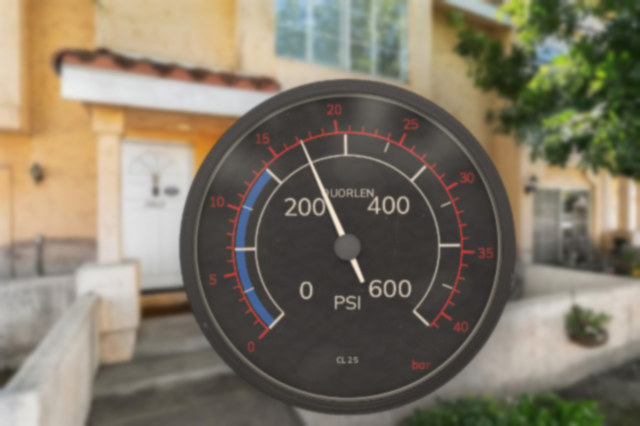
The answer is 250 psi
